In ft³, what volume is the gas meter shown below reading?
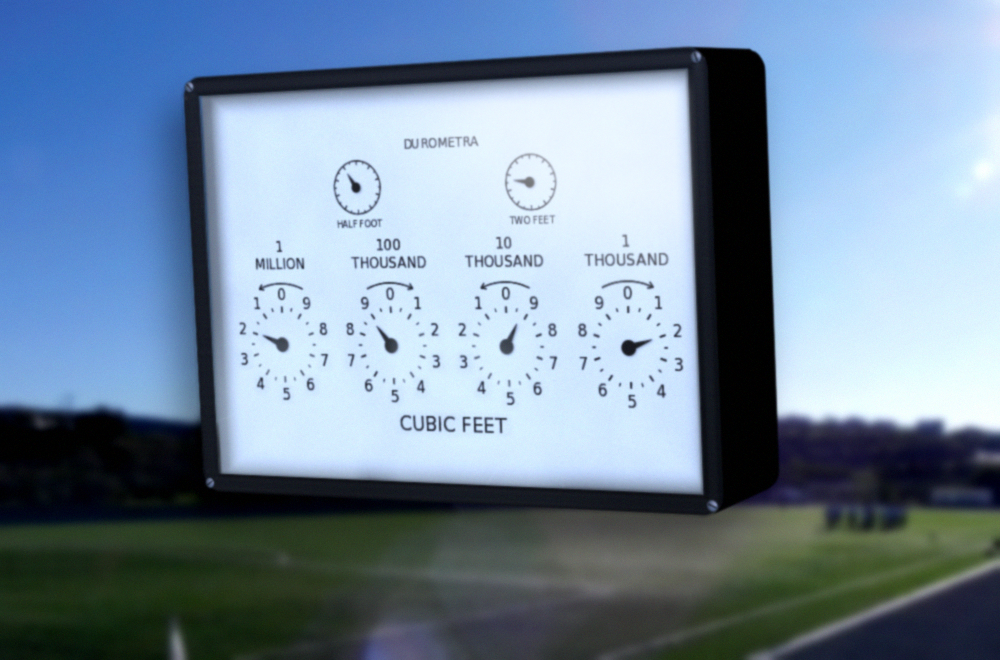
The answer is 189200 ft³
